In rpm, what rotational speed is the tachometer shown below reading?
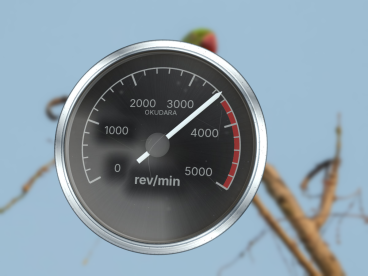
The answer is 3500 rpm
